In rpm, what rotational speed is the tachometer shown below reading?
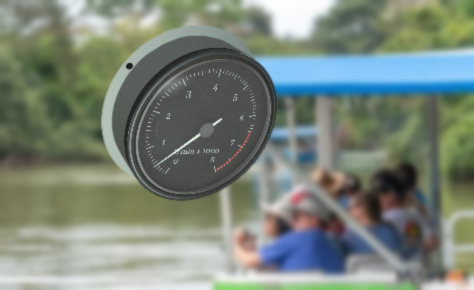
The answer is 500 rpm
